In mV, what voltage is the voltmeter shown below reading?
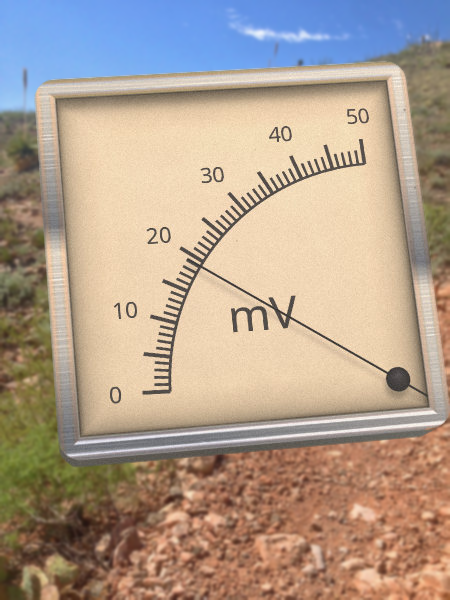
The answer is 19 mV
